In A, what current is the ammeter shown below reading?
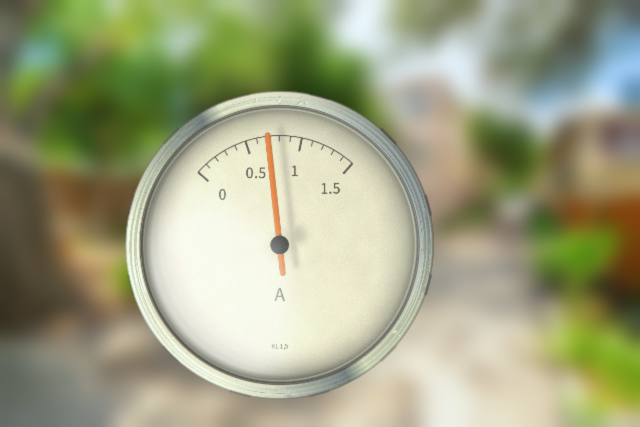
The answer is 0.7 A
